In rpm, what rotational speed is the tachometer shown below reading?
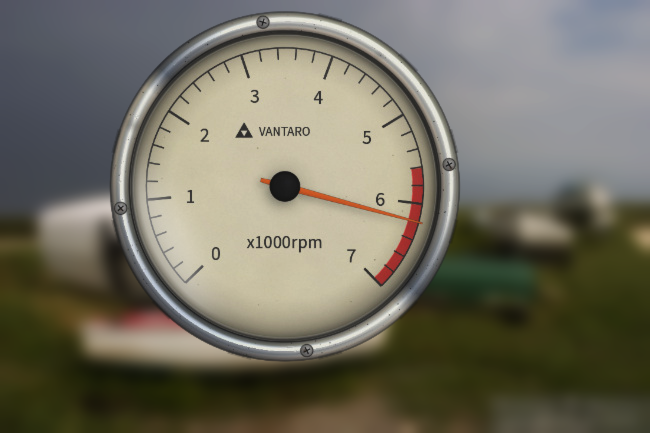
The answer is 6200 rpm
